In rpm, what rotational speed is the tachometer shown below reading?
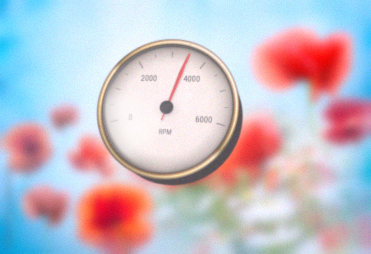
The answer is 3500 rpm
